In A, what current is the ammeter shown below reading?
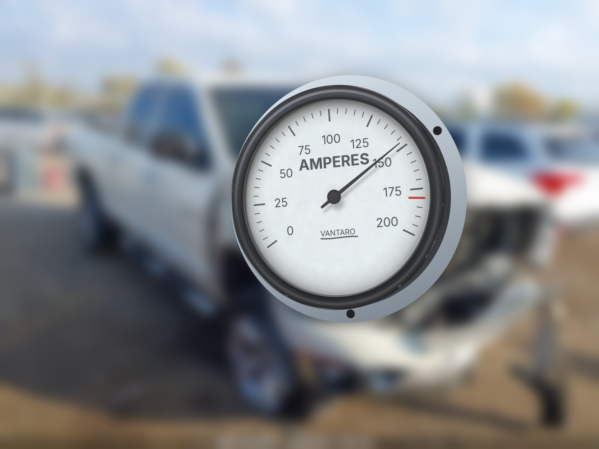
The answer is 147.5 A
